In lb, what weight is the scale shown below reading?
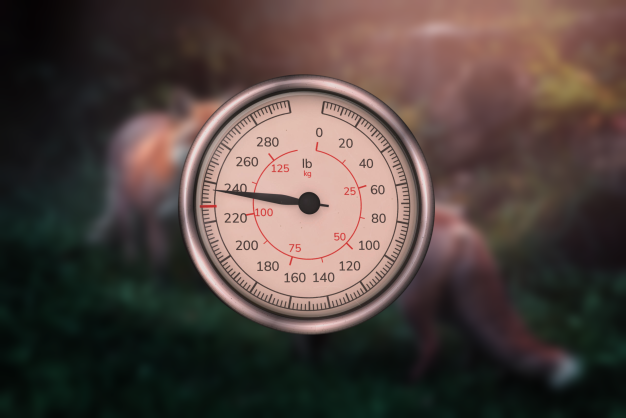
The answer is 236 lb
